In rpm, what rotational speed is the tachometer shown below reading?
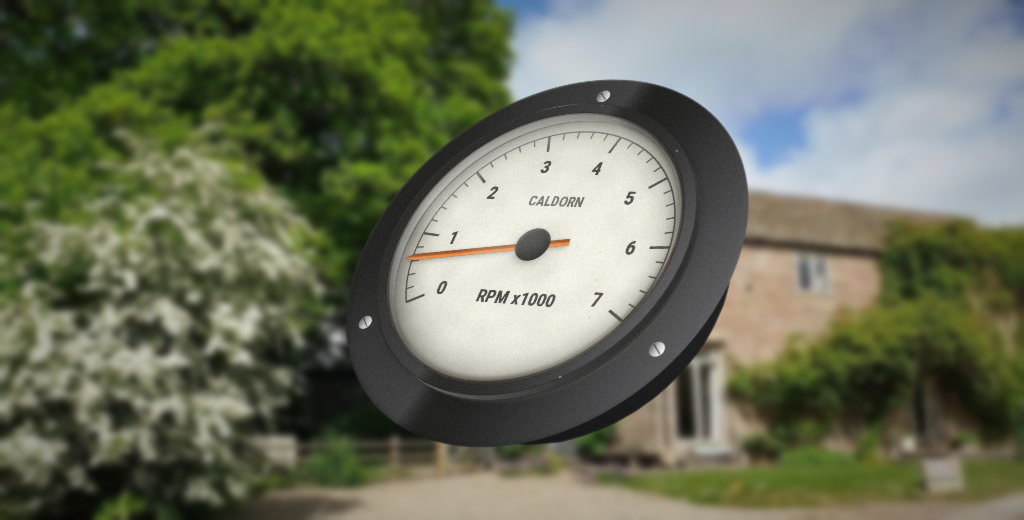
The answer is 600 rpm
